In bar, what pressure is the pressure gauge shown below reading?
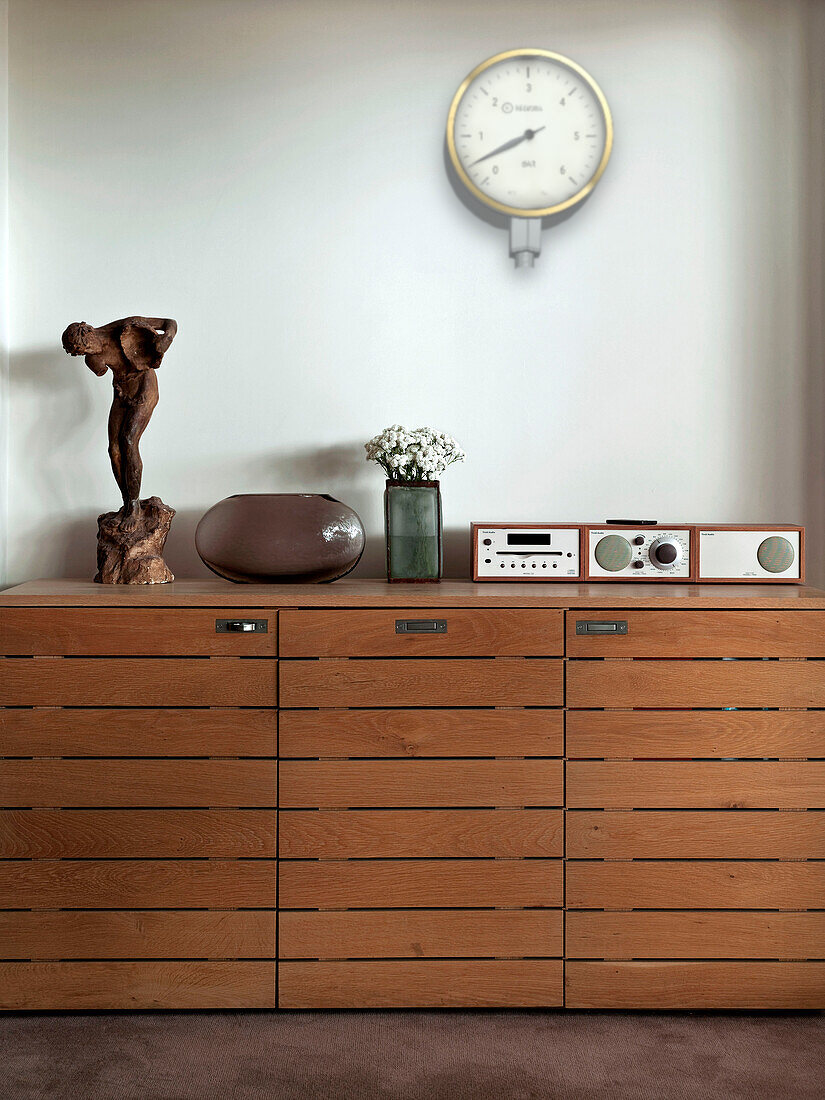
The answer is 0.4 bar
